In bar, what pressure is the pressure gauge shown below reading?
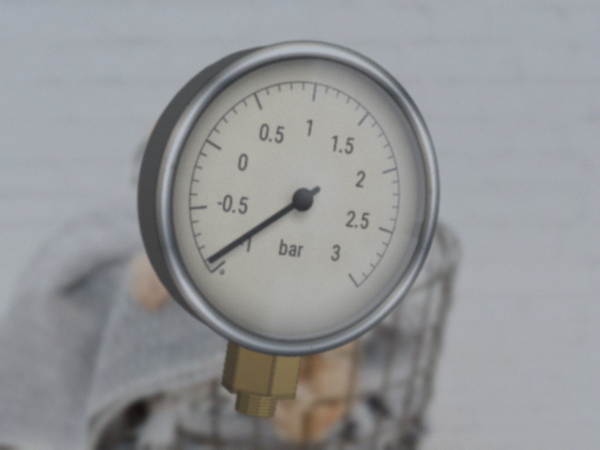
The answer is -0.9 bar
